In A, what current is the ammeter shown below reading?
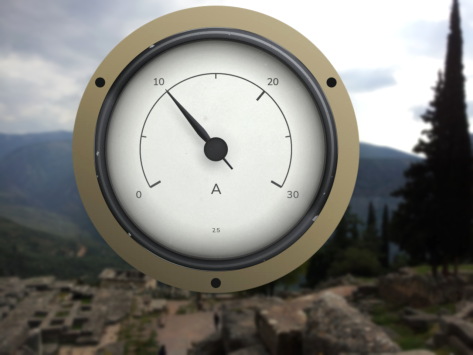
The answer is 10 A
